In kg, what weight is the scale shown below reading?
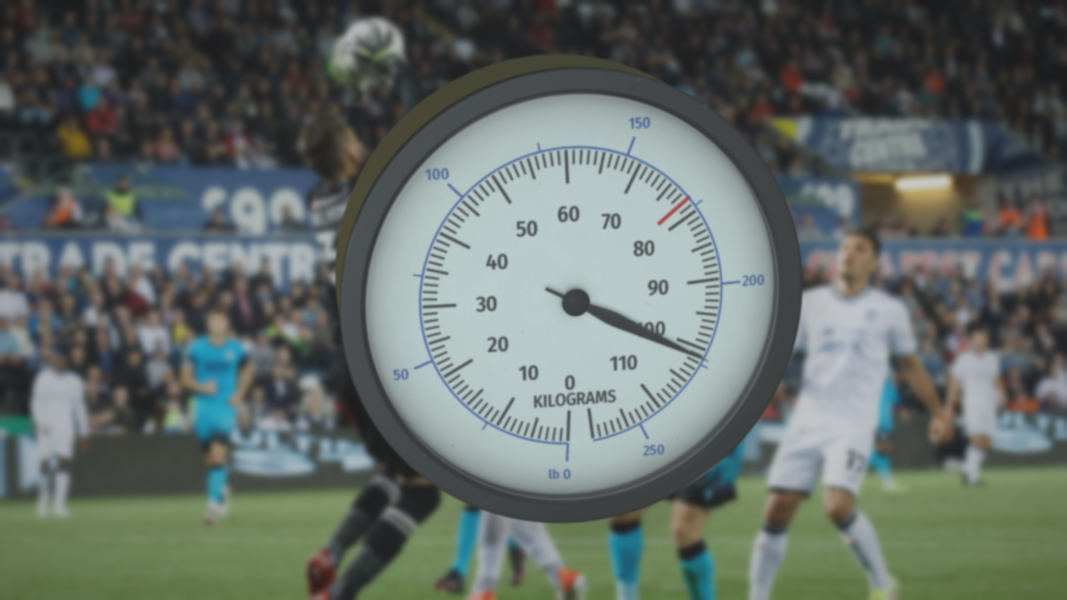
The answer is 101 kg
